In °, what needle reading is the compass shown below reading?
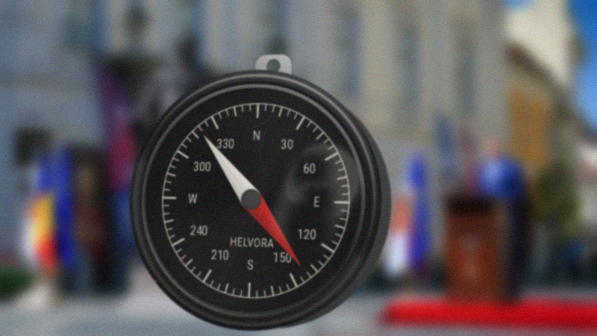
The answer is 140 °
